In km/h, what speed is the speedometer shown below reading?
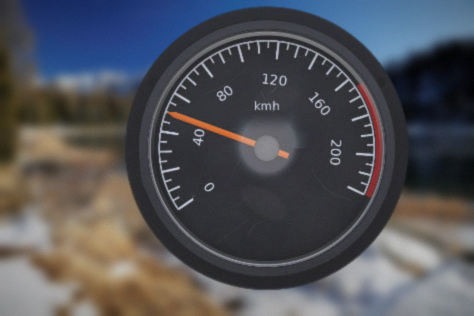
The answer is 50 km/h
